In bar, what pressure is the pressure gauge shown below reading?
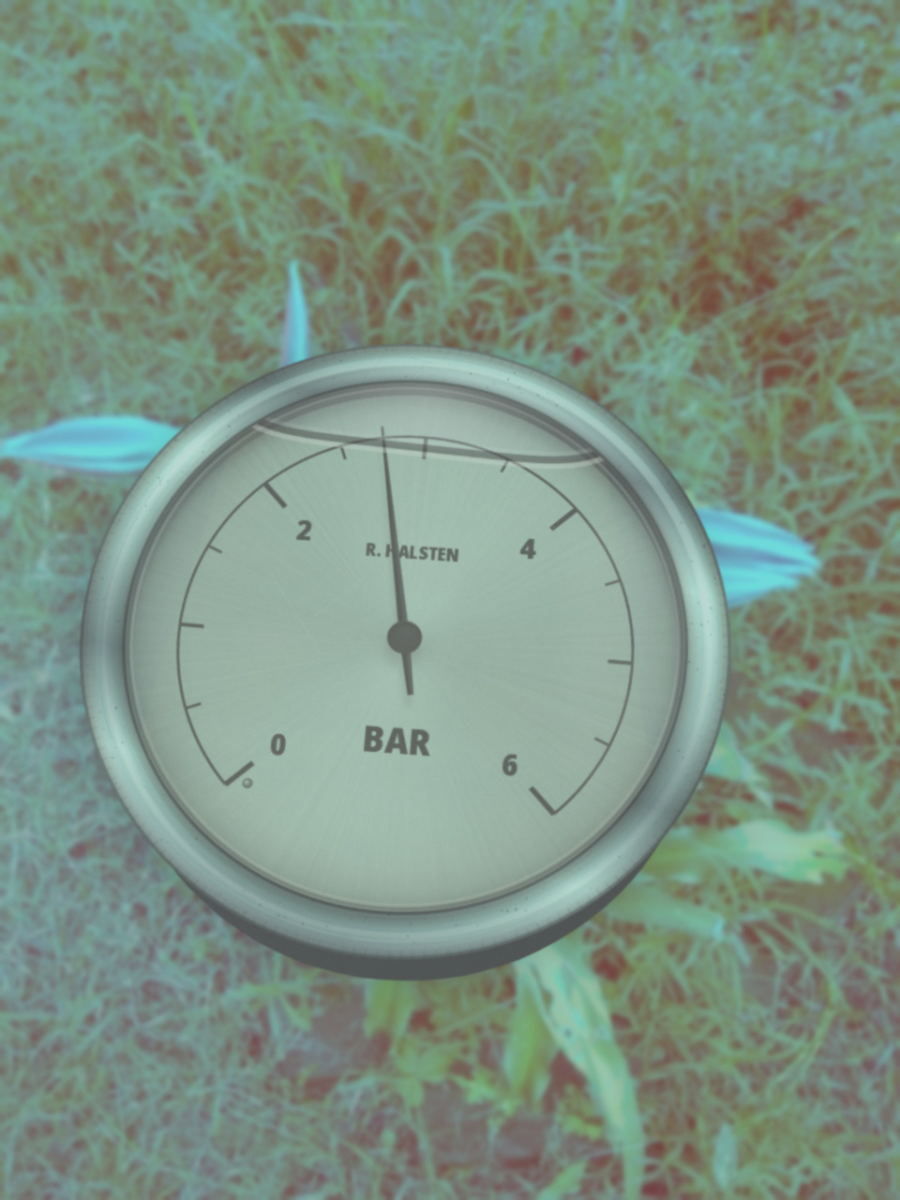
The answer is 2.75 bar
